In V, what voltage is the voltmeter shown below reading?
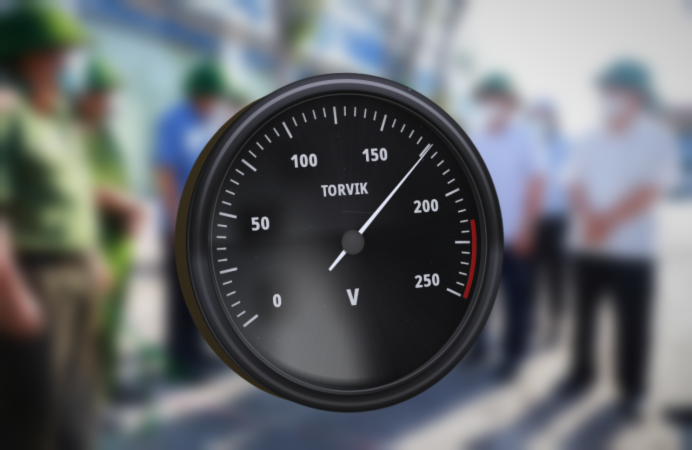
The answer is 175 V
